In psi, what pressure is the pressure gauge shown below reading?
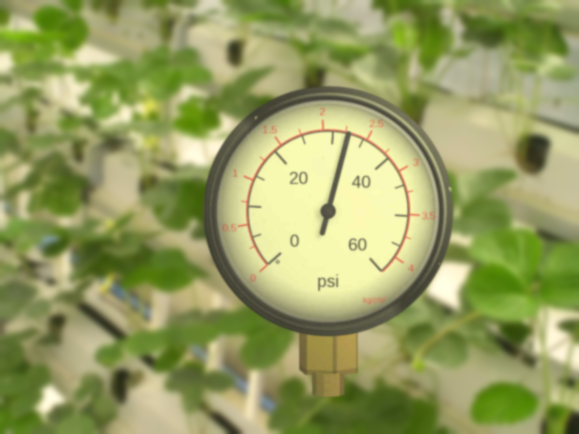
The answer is 32.5 psi
